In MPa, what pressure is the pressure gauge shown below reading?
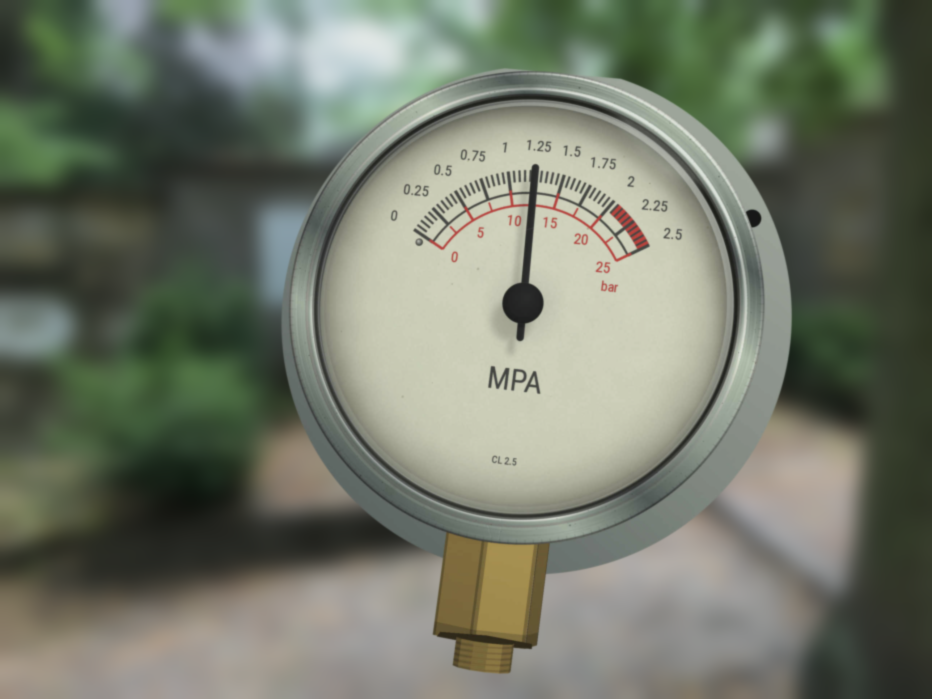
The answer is 1.25 MPa
